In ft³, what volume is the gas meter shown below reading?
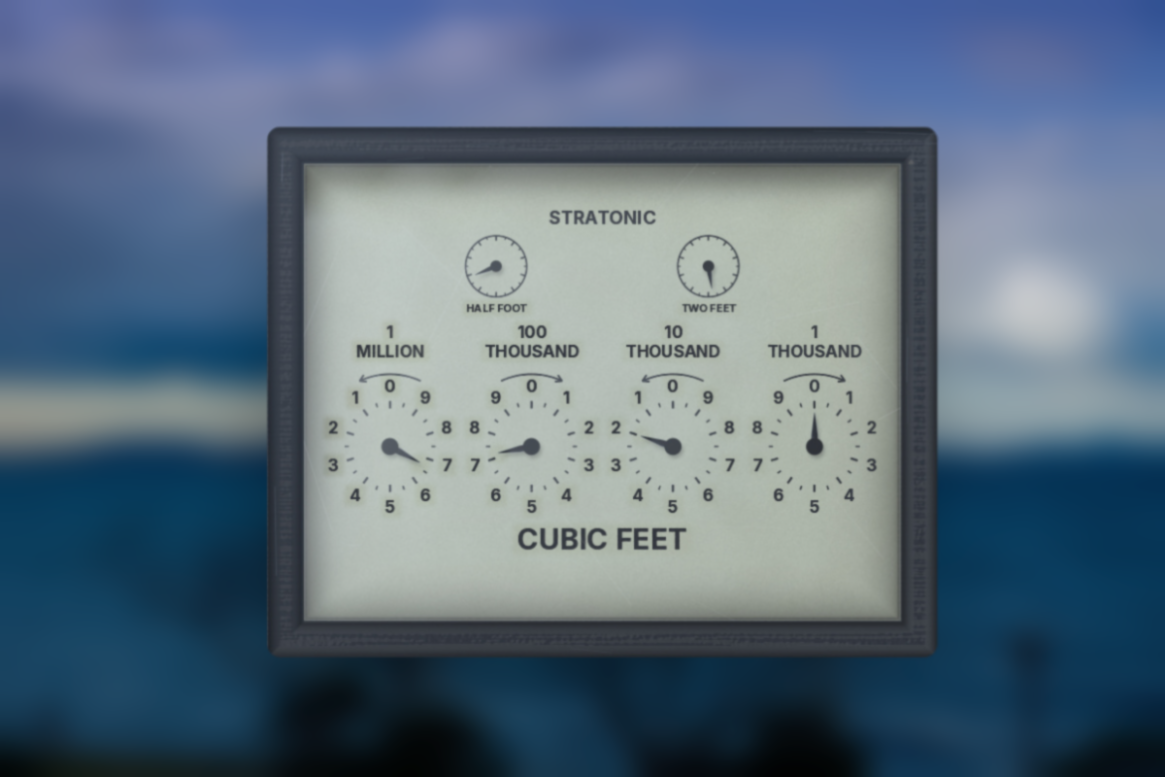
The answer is 672000 ft³
